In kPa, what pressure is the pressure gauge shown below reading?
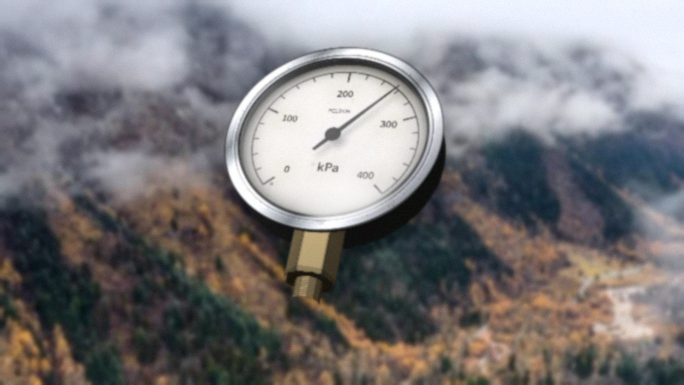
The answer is 260 kPa
